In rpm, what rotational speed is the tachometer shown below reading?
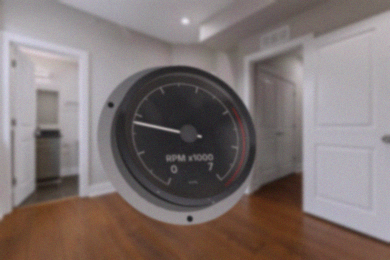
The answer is 1750 rpm
